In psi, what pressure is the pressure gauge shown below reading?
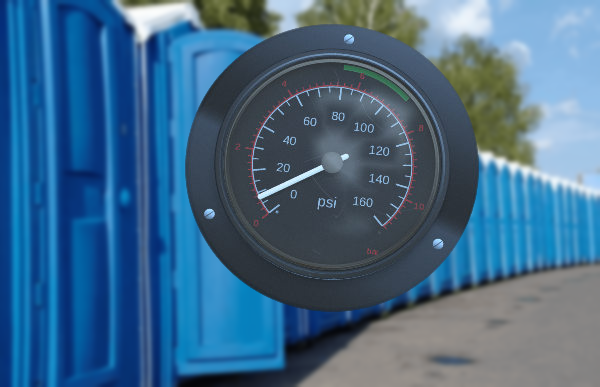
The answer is 7.5 psi
